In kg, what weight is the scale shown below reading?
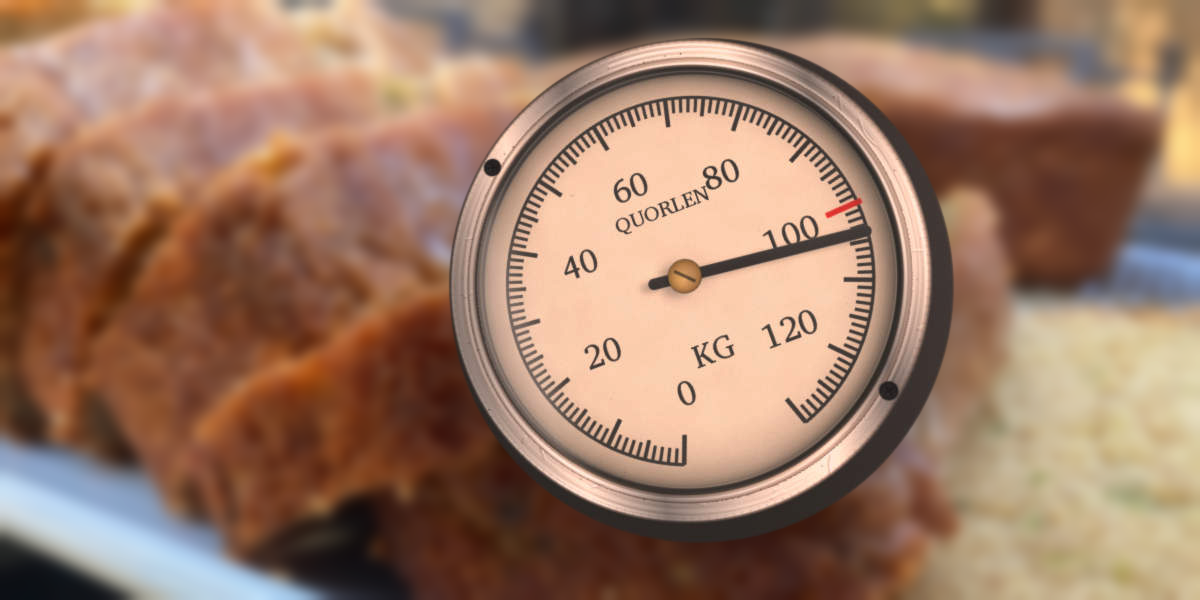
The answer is 104 kg
